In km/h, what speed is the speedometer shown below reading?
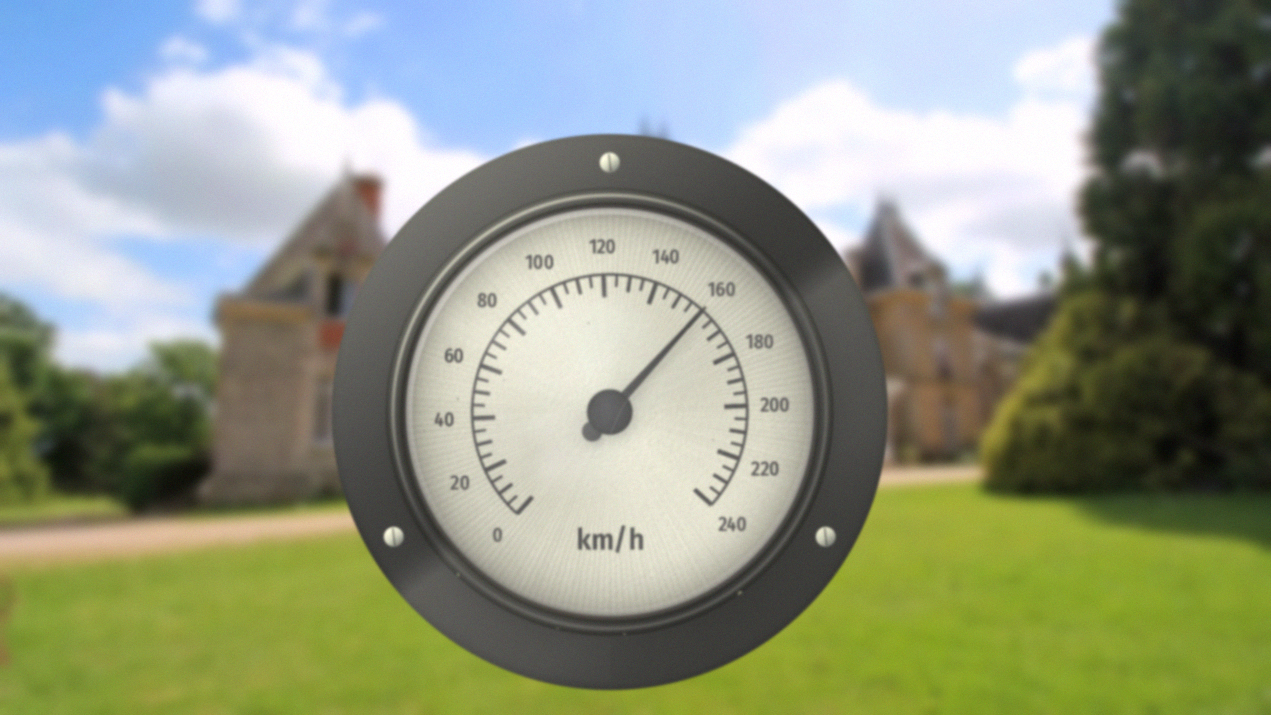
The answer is 160 km/h
